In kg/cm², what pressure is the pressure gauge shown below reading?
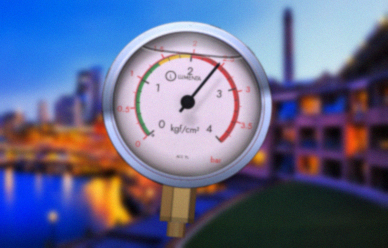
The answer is 2.5 kg/cm²
